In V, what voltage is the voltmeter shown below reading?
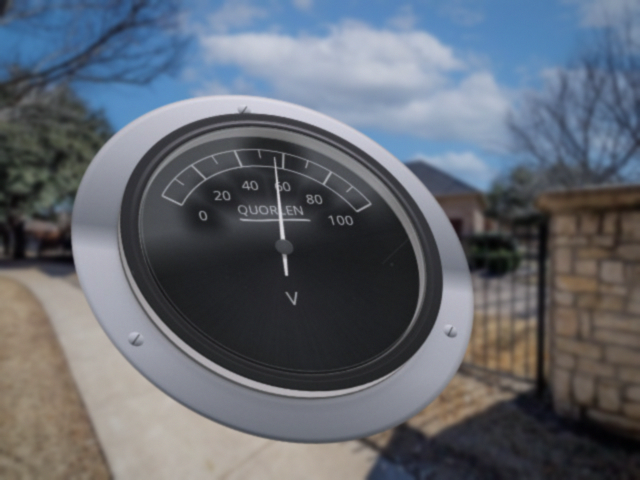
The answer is 55 V
